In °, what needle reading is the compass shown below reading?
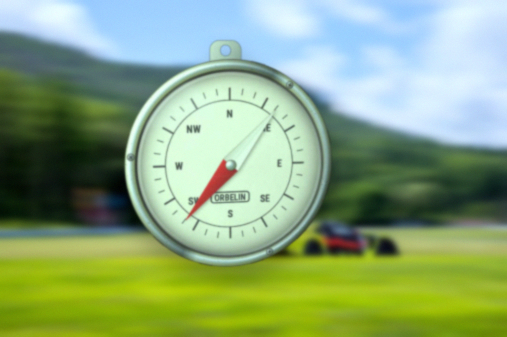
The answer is 220 °
